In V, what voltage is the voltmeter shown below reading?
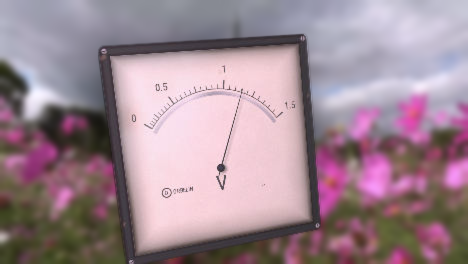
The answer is 1.15 V
